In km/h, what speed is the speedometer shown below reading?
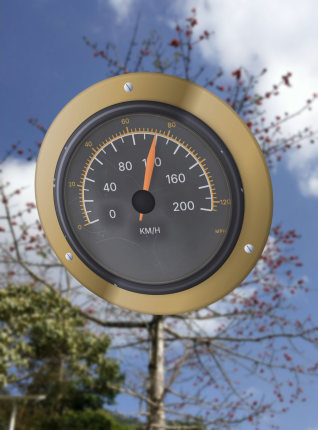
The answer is 120 km/h
